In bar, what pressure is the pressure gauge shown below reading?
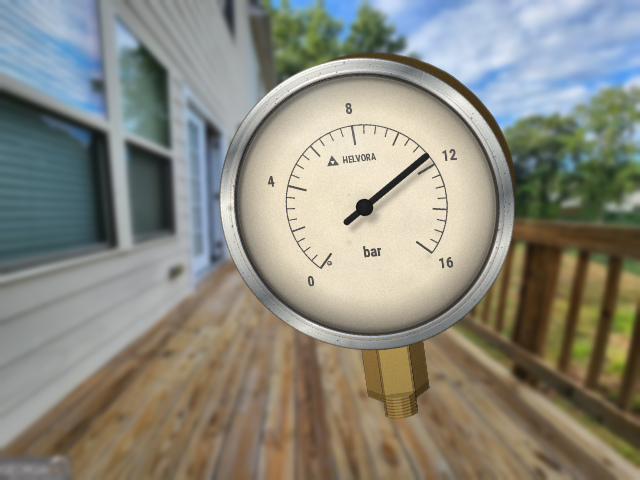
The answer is 11.5 bar
